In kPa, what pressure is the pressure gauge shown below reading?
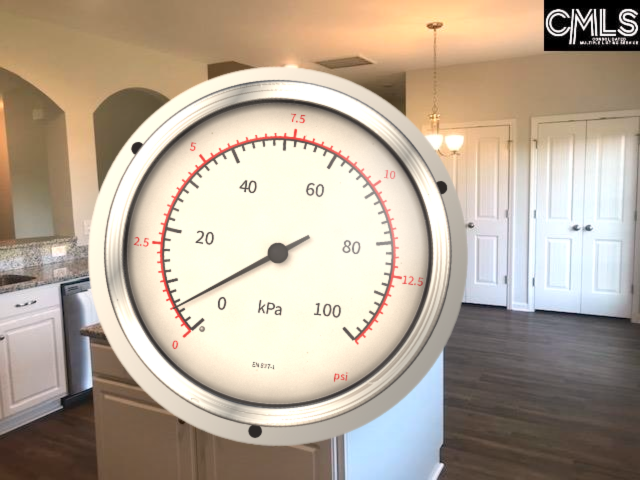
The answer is 5 kPa
